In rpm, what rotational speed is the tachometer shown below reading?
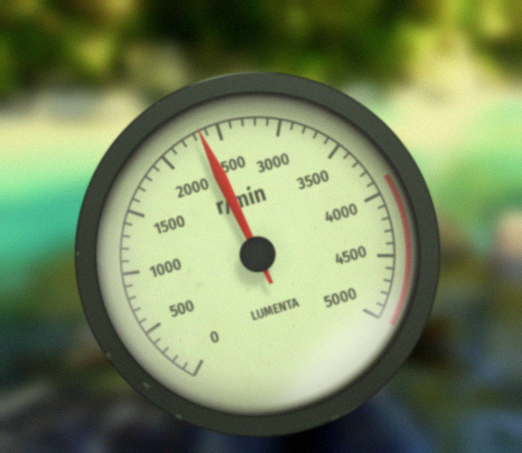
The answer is 2350 rpm
